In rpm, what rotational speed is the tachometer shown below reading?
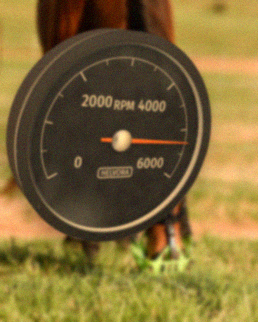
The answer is 5250 rpm
